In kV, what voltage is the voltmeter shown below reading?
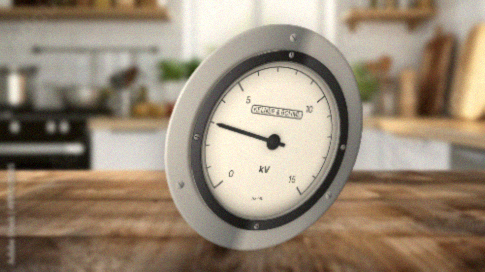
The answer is 3 kV
